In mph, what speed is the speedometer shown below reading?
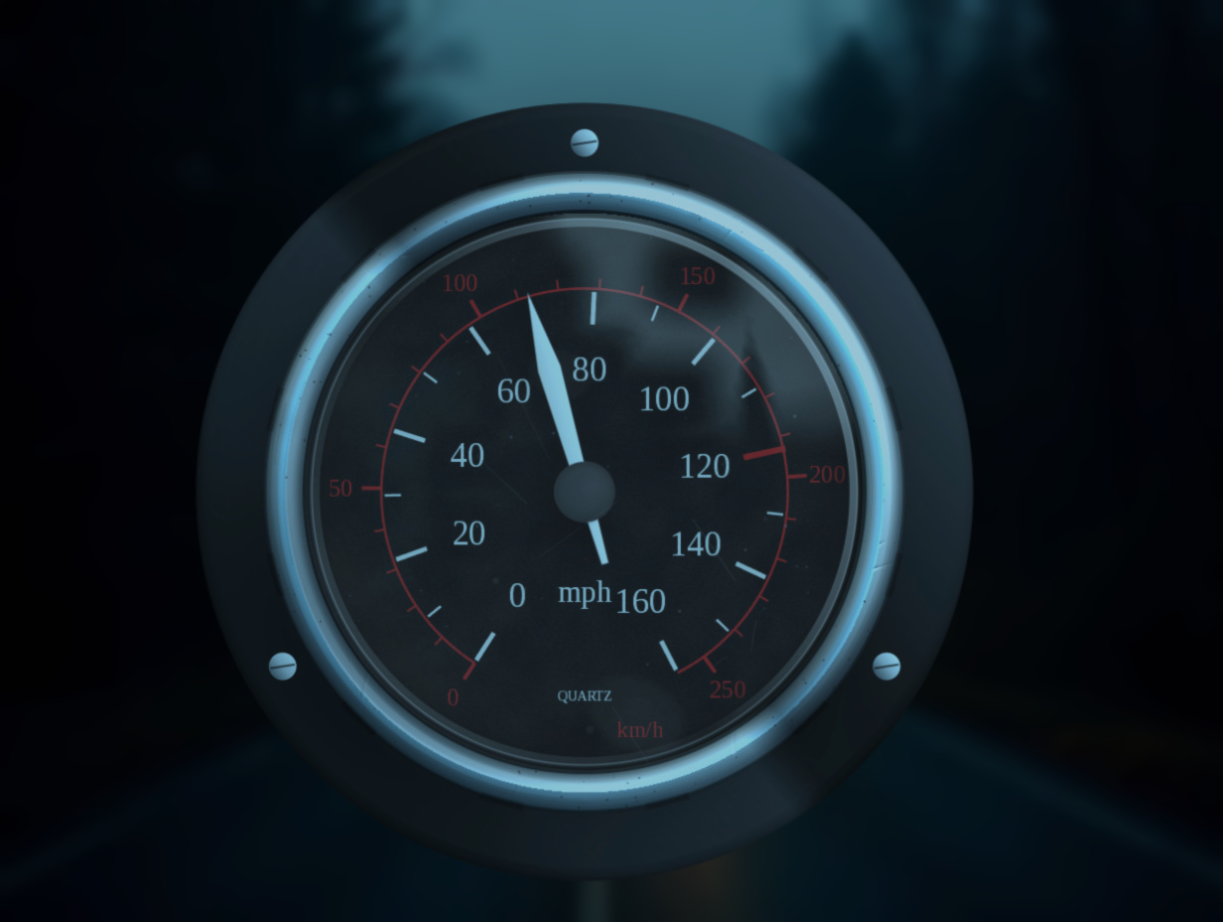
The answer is 70 mph
